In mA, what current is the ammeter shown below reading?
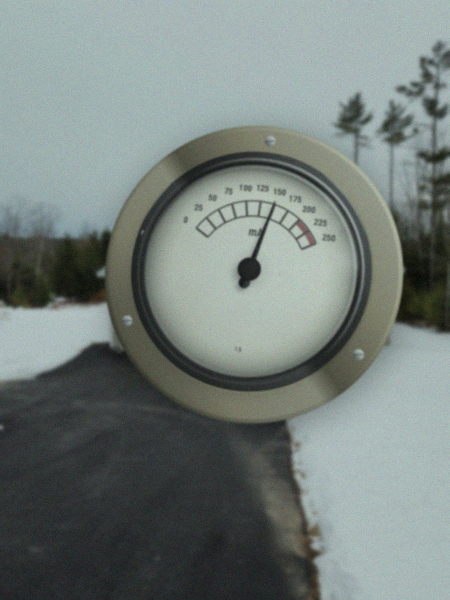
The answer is 150 mA
